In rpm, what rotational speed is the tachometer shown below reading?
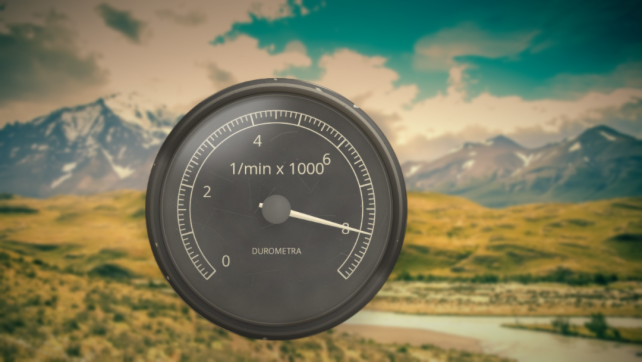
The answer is 8000 rpm
